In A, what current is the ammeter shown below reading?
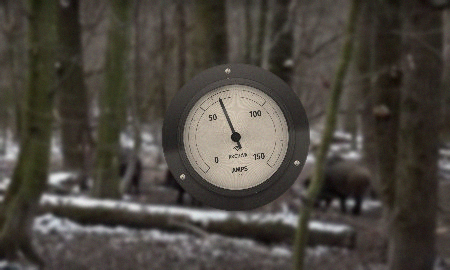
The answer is 65 A
